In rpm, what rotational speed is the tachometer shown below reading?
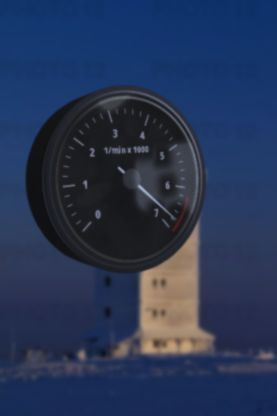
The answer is 6800 rpm
